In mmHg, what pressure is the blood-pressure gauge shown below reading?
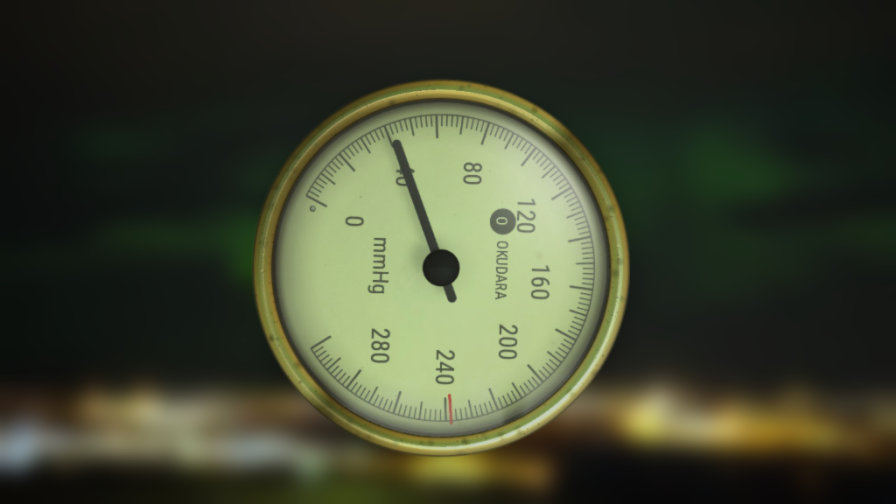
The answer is 42 mmHg
